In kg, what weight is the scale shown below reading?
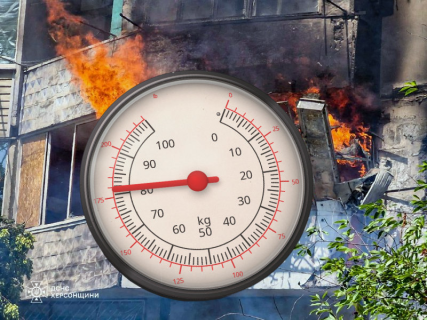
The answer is 81 kg
